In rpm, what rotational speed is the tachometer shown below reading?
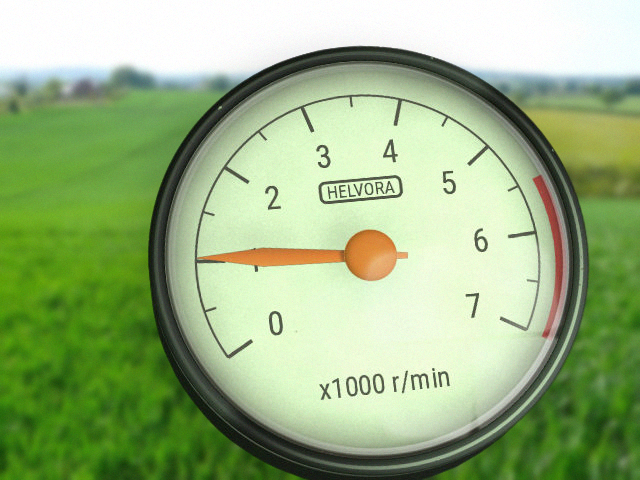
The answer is 1000 rpm
